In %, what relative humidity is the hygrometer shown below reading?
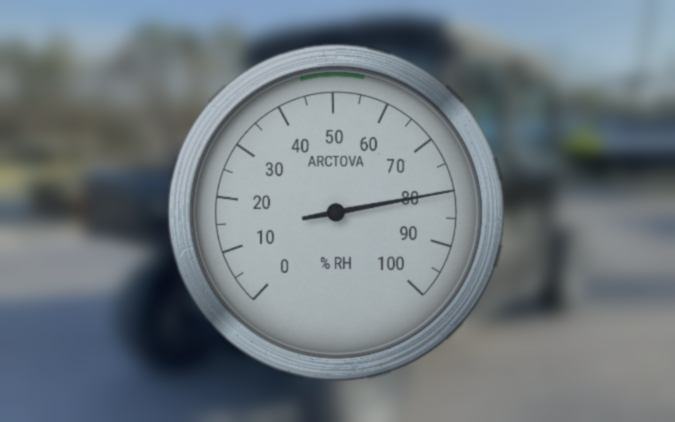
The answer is 80 %
